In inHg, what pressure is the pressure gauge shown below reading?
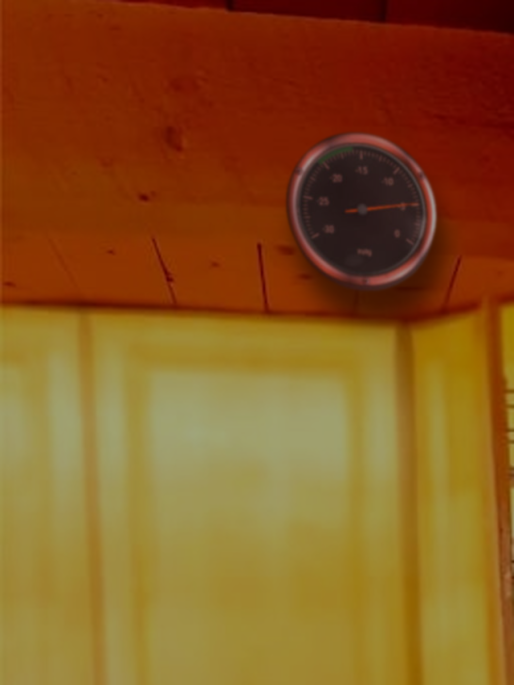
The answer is -5 inHg
